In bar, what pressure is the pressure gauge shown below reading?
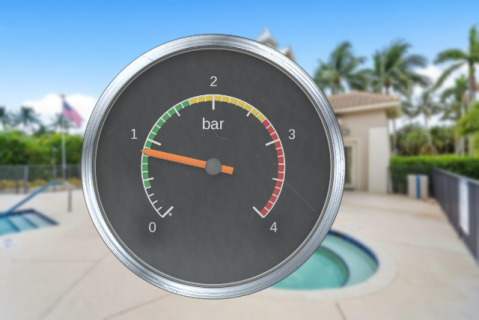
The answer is 0.85 bar
